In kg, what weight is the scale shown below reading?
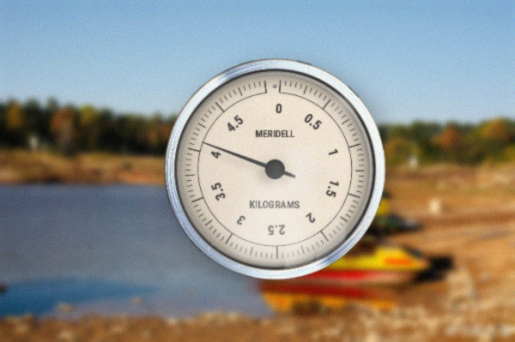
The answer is 4.1 kg
